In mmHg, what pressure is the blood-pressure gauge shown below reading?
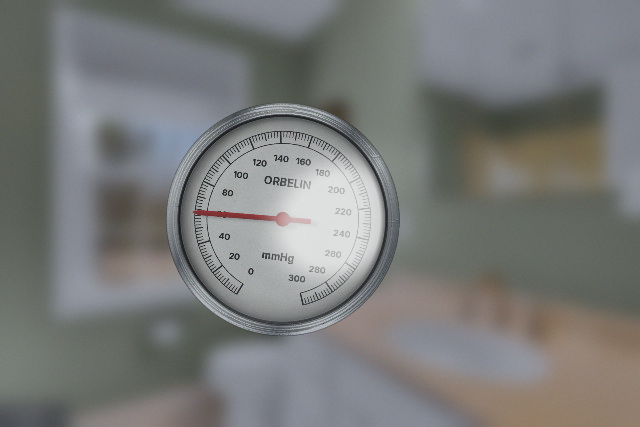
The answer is 60 mmHg
